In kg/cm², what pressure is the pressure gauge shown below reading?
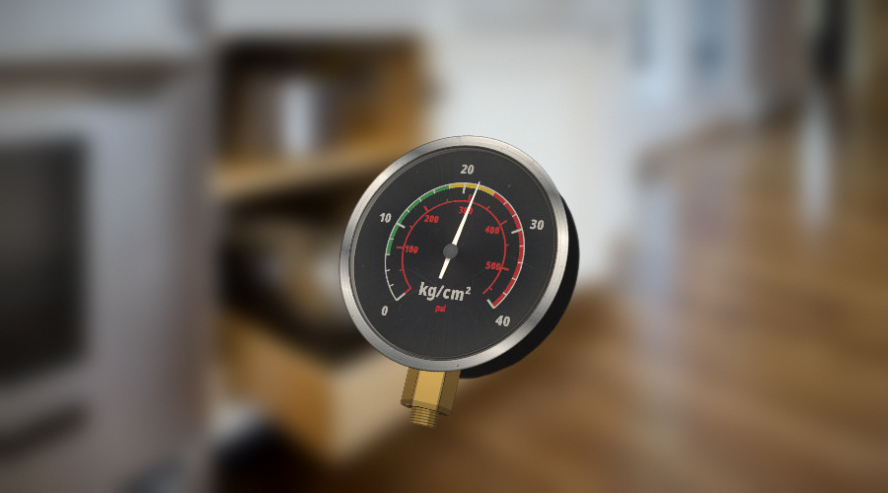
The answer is 22 kg/cm²
